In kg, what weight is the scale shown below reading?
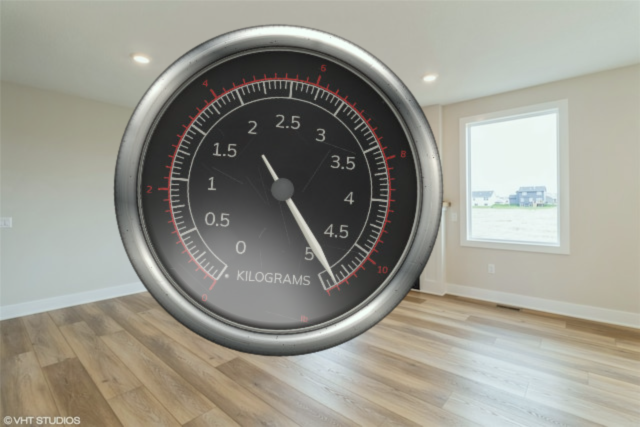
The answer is 4.9 kg
